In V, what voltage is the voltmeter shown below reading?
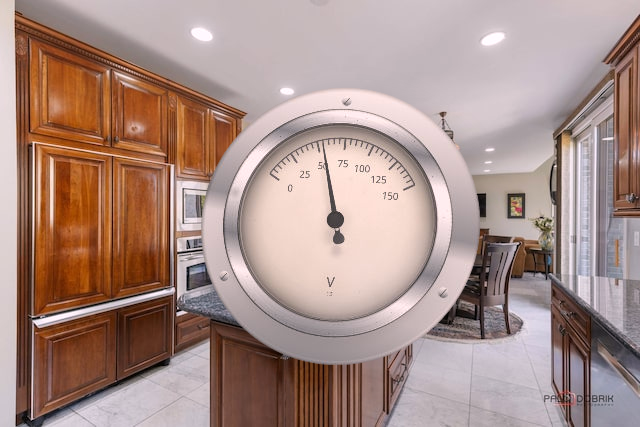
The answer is 55 V
